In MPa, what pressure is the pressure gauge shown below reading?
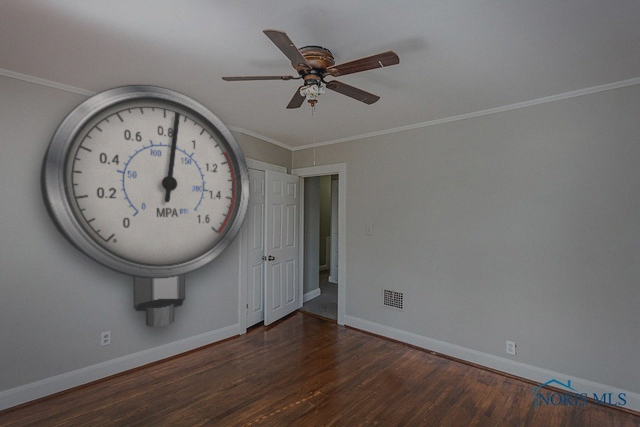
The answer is 0.85 MPa
